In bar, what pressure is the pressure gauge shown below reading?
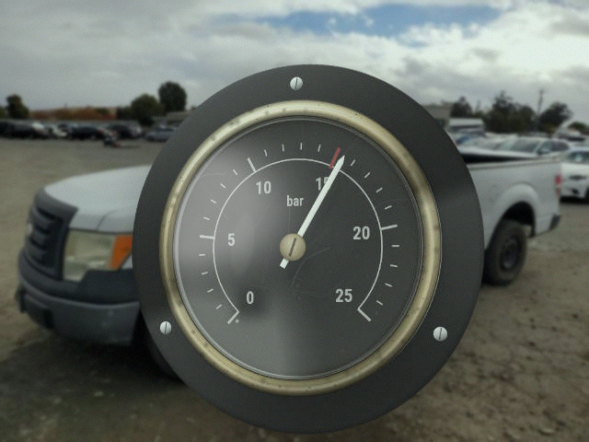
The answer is 15.5 bar
